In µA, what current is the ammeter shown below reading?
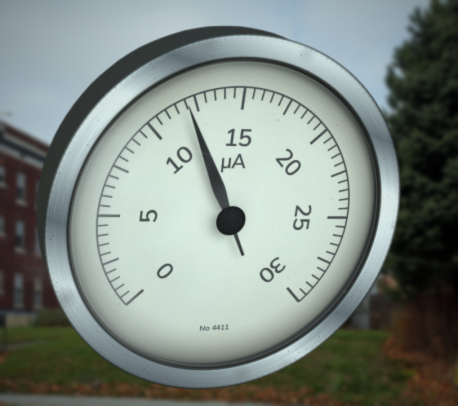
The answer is 12 µA
